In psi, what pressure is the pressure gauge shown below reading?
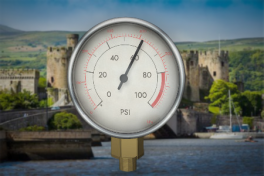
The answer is 60 psi
